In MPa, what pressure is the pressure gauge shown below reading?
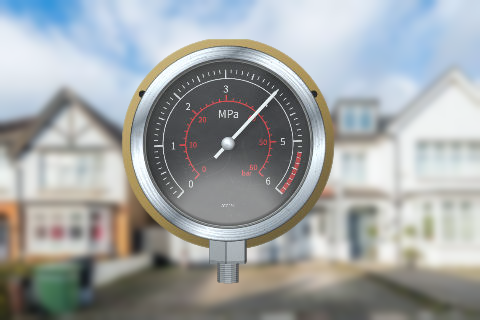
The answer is 4 MPa
